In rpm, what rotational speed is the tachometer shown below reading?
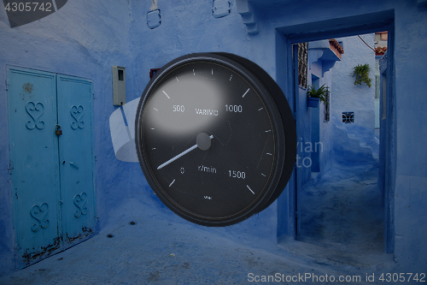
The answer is 100 rpm
